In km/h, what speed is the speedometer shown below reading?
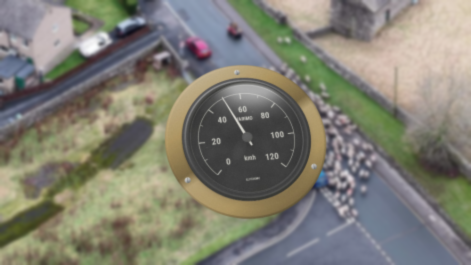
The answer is 50 km/h
